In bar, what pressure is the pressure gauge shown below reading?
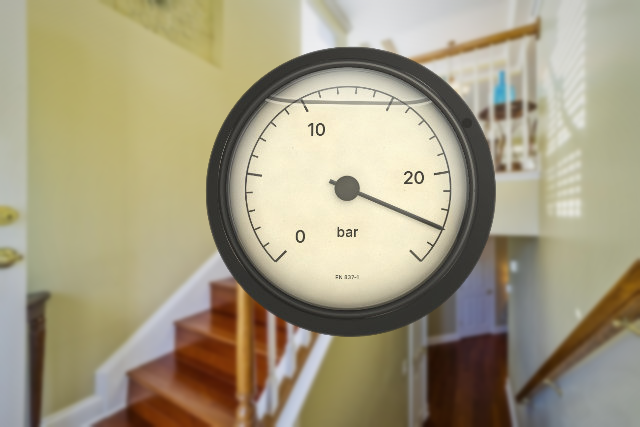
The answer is 23 bar
